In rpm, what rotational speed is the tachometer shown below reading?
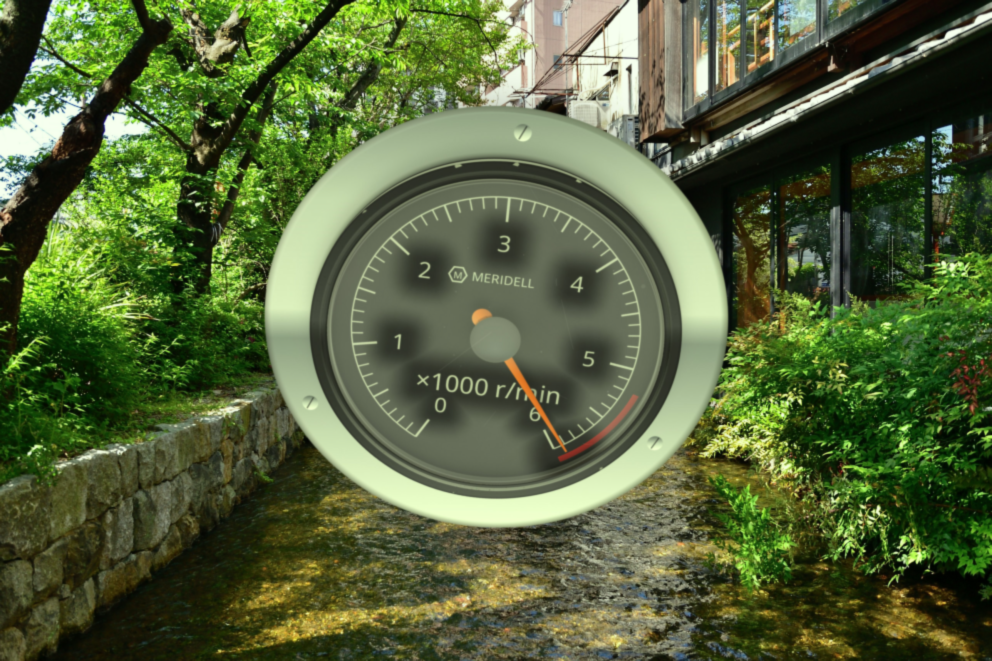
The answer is 5900 rpm
